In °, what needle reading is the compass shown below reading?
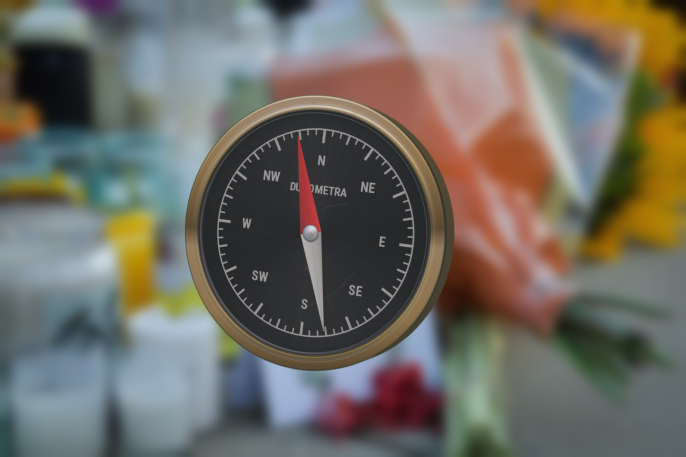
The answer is 345 °
